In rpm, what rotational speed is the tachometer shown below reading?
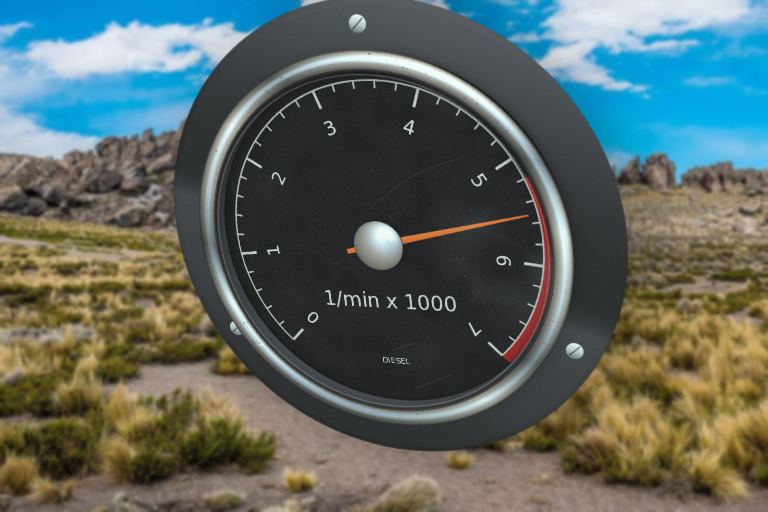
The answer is 5500 rpm
